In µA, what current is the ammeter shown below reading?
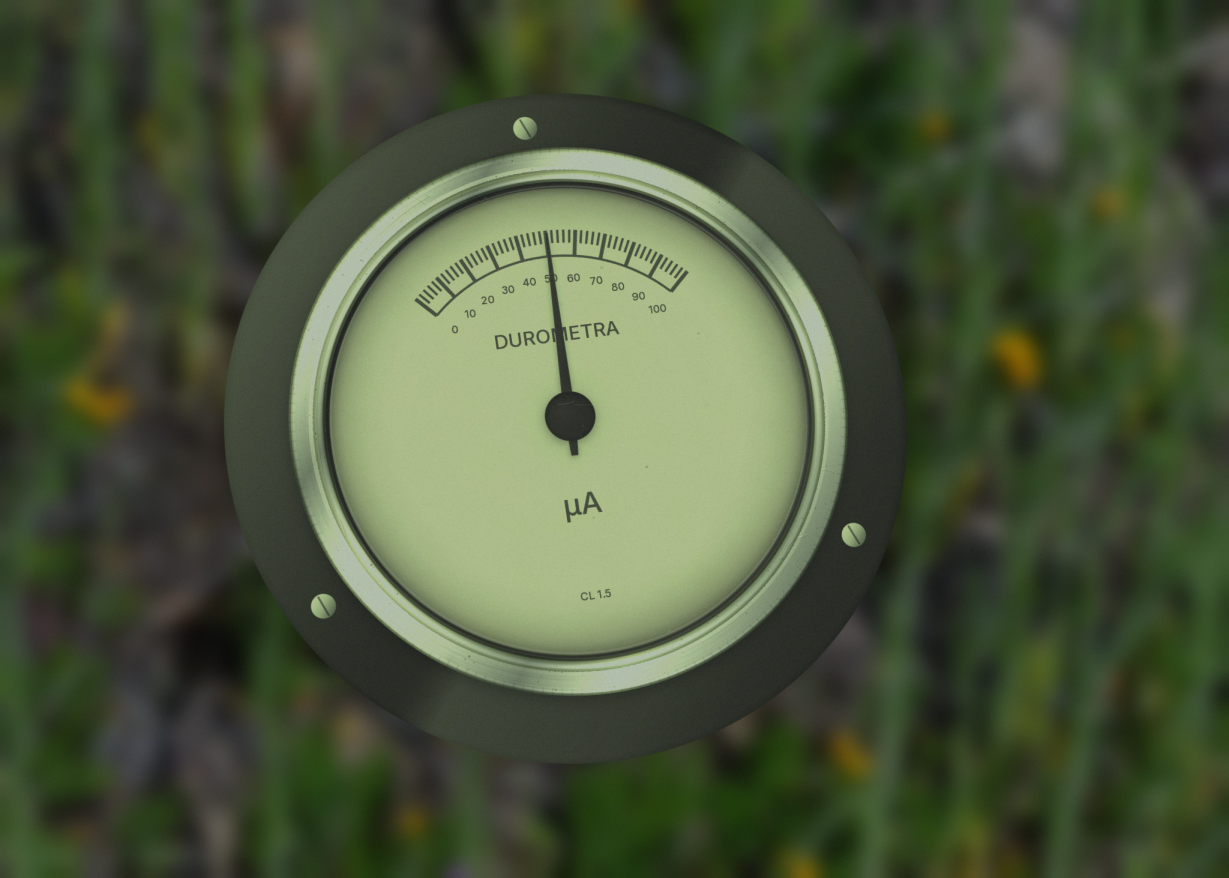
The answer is 50 µA
